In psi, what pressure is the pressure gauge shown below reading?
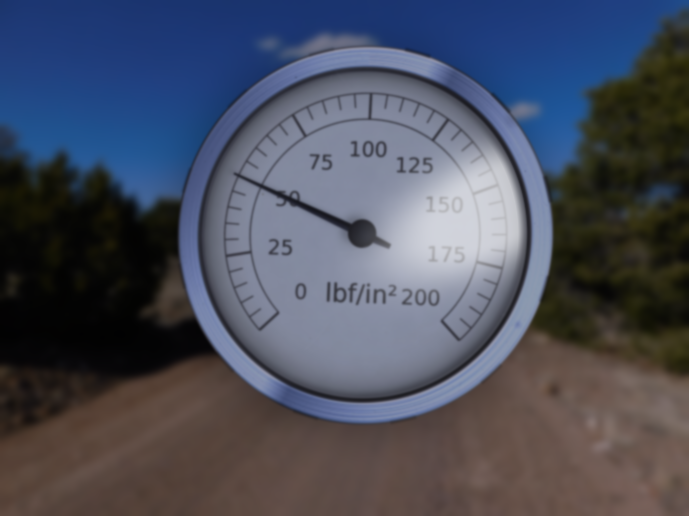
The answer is 50 psi
